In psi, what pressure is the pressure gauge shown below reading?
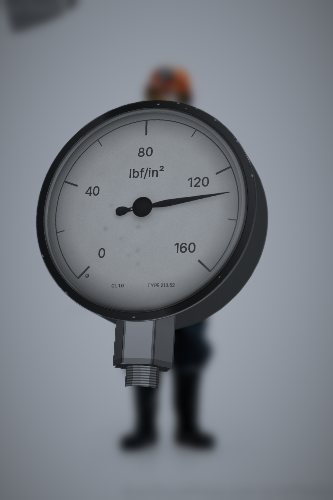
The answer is 130 psi
